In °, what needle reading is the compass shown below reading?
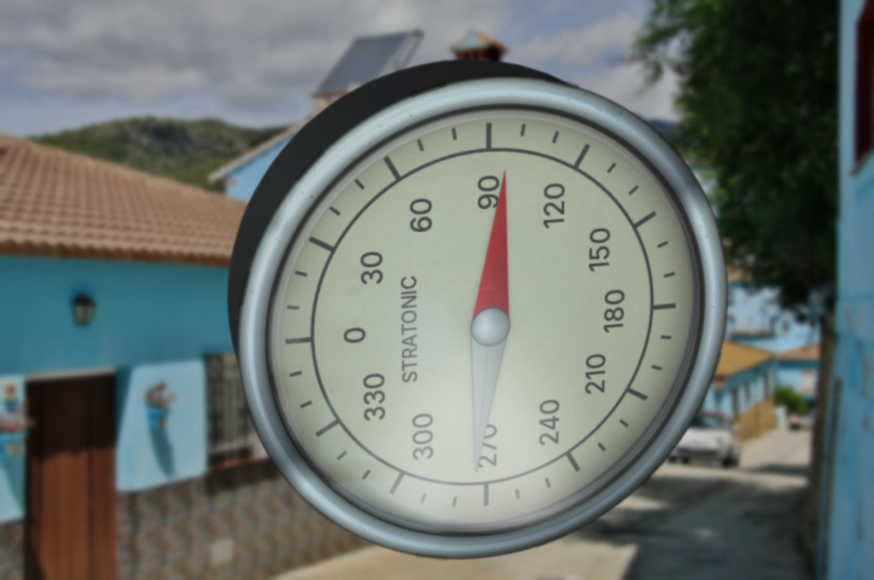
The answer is 95 °
